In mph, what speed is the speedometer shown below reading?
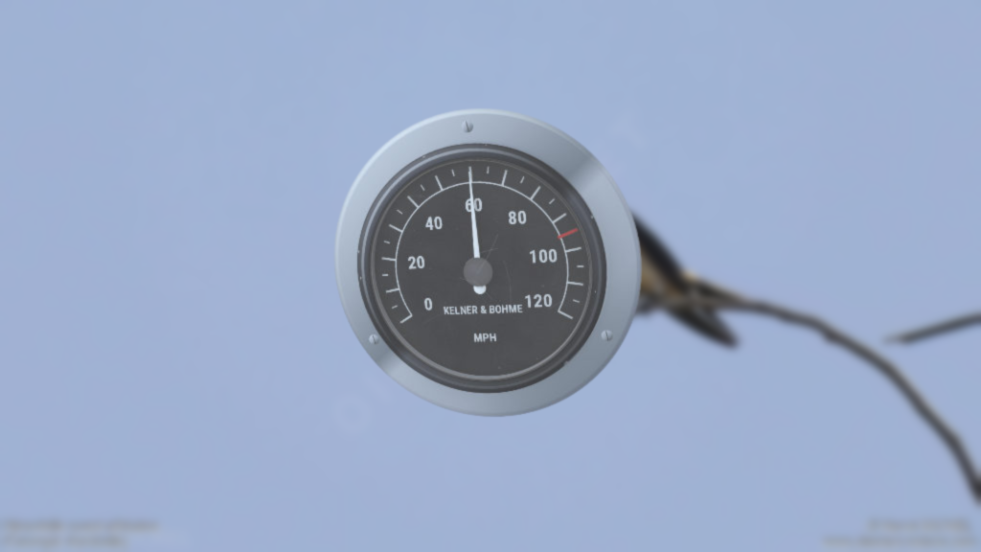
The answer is 60 mph
